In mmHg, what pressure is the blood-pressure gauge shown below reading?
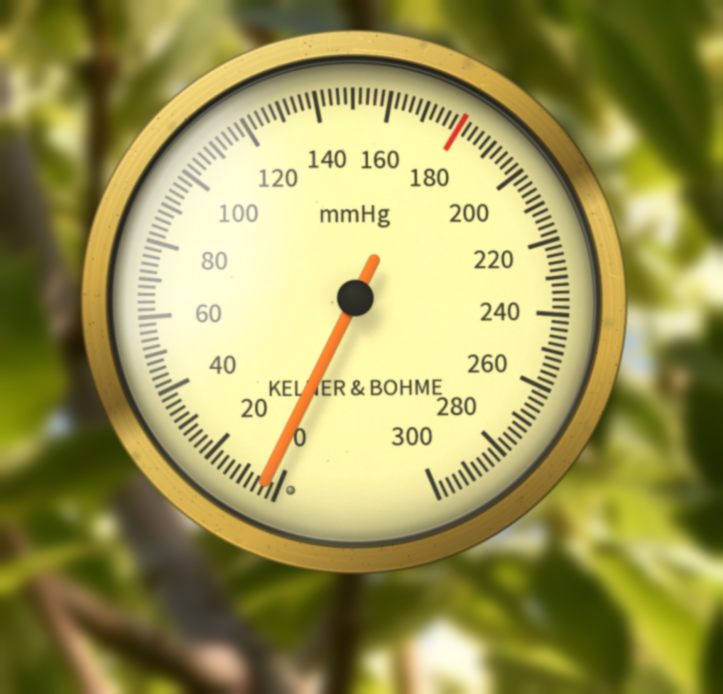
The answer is 4 mmHg
